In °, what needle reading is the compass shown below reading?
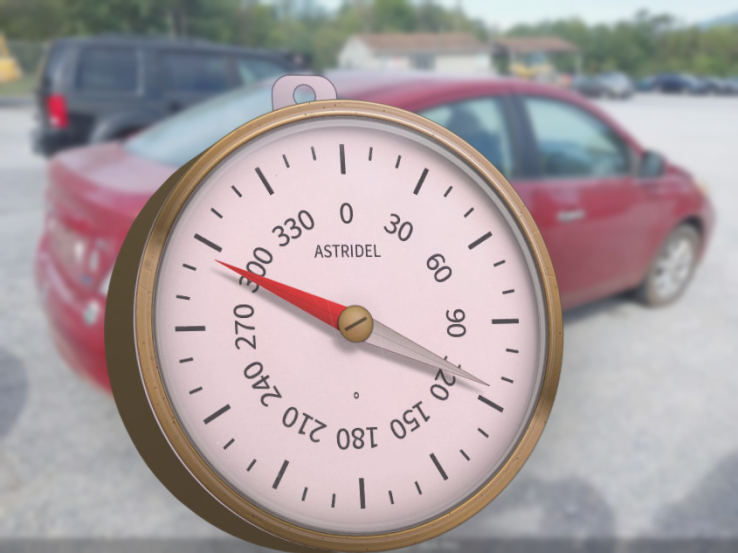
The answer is 295 °
